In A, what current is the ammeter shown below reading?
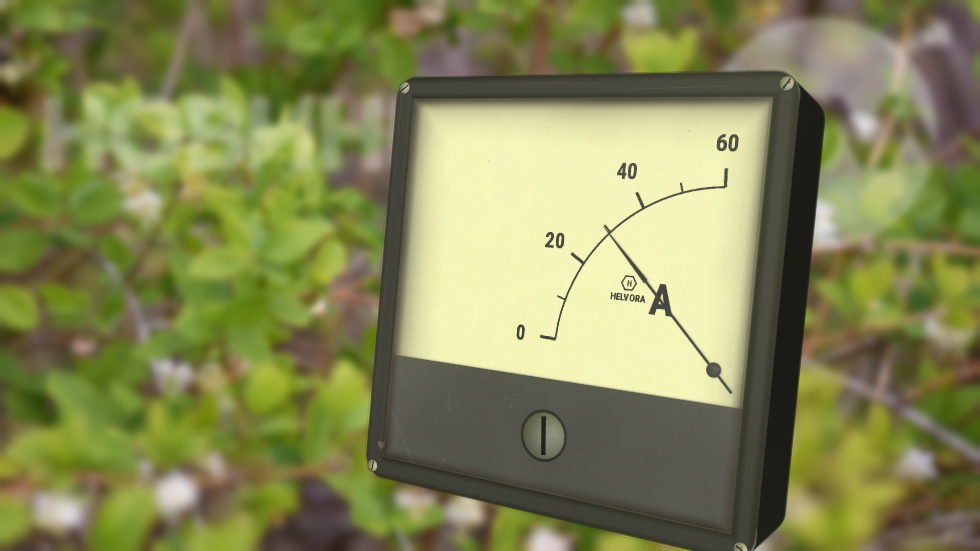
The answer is 30 A
